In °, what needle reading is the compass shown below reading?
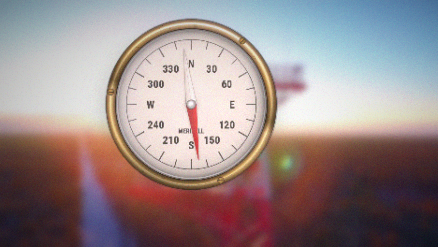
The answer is 172.5 °
